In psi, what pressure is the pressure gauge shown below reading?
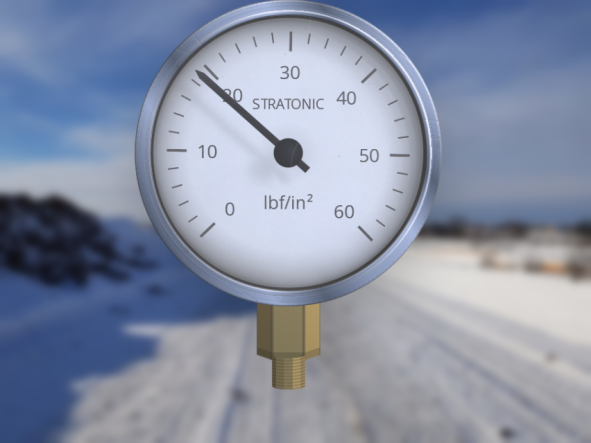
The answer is 19 psi
